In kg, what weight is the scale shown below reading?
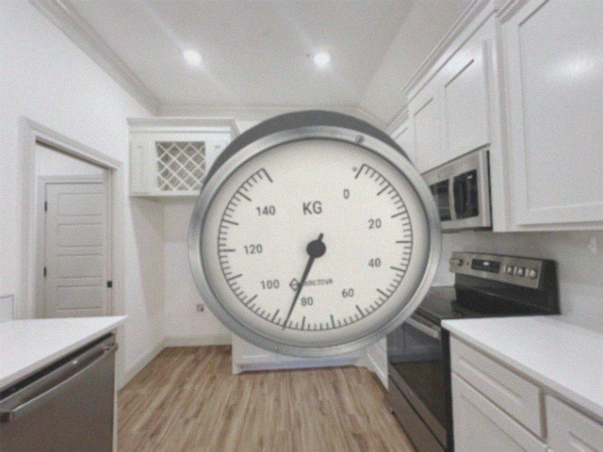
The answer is 86 kg
